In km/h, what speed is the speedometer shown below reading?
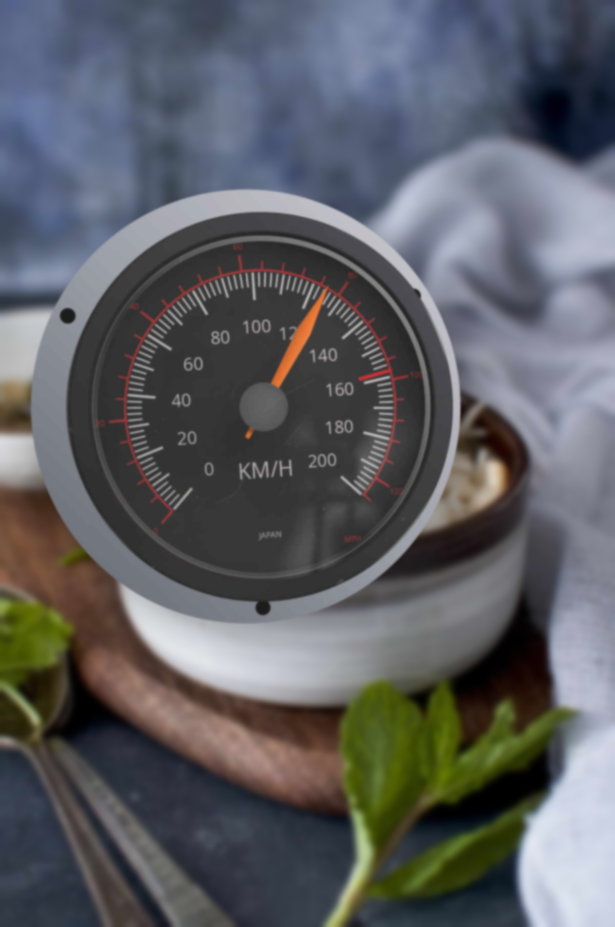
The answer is 124 km/h
